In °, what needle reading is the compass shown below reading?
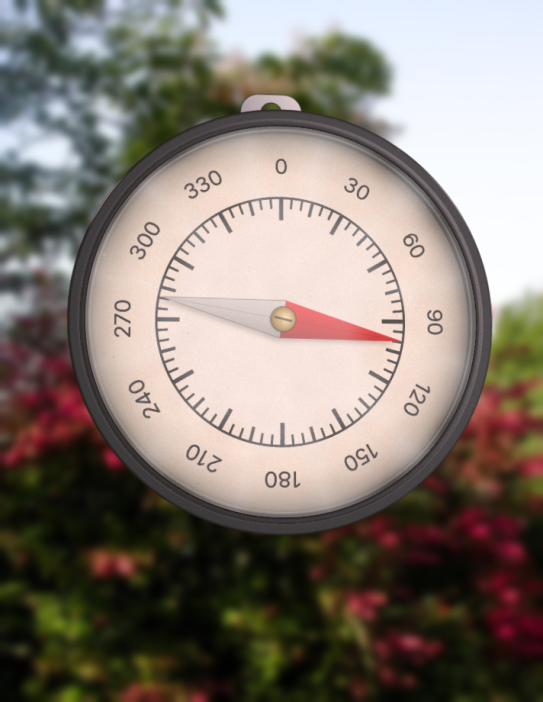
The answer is 100 °
